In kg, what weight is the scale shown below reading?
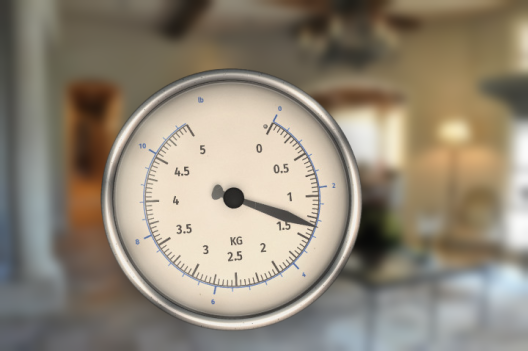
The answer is 1.35 kg
